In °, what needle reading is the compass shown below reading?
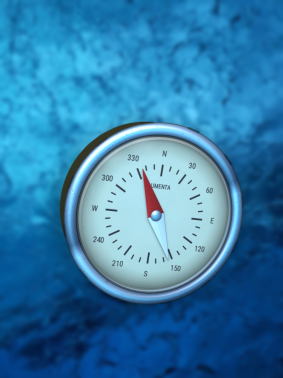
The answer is 335 °
